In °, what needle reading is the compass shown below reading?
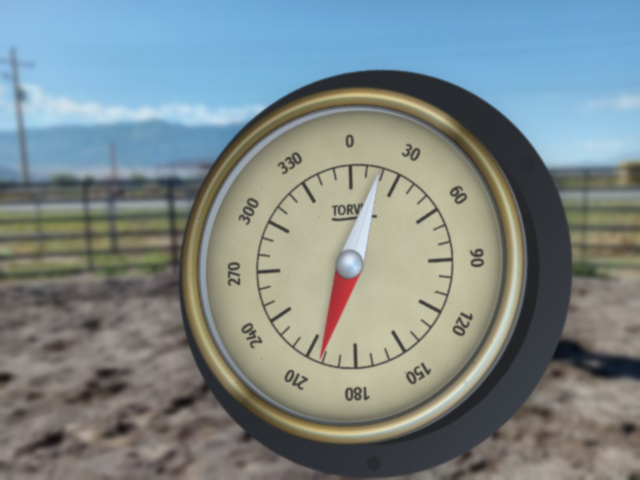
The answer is 200 °
